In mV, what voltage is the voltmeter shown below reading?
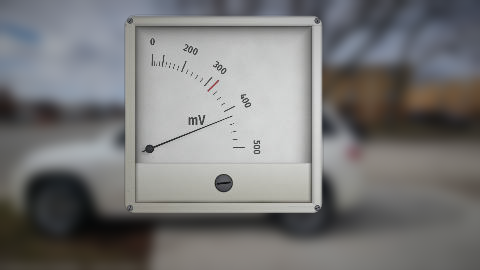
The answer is 420 mV
